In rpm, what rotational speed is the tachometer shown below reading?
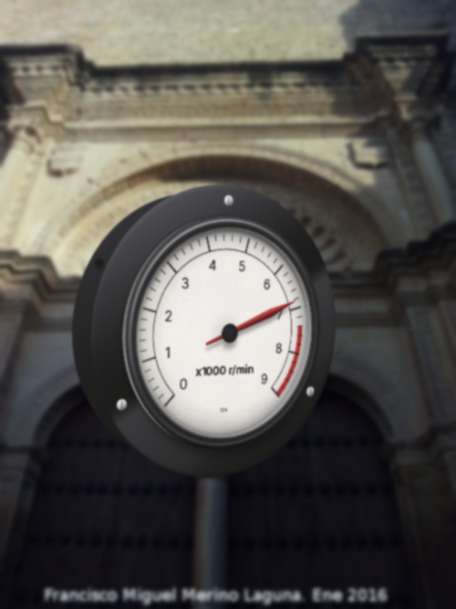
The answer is 6800 rpm
